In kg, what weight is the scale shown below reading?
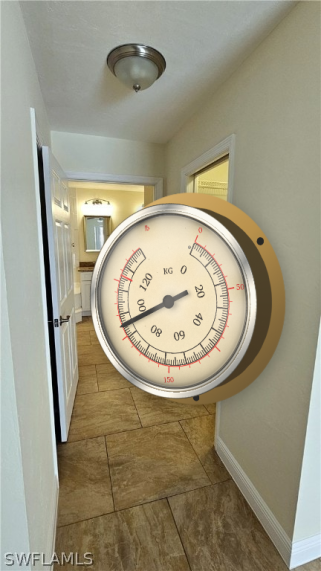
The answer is 95 kg
